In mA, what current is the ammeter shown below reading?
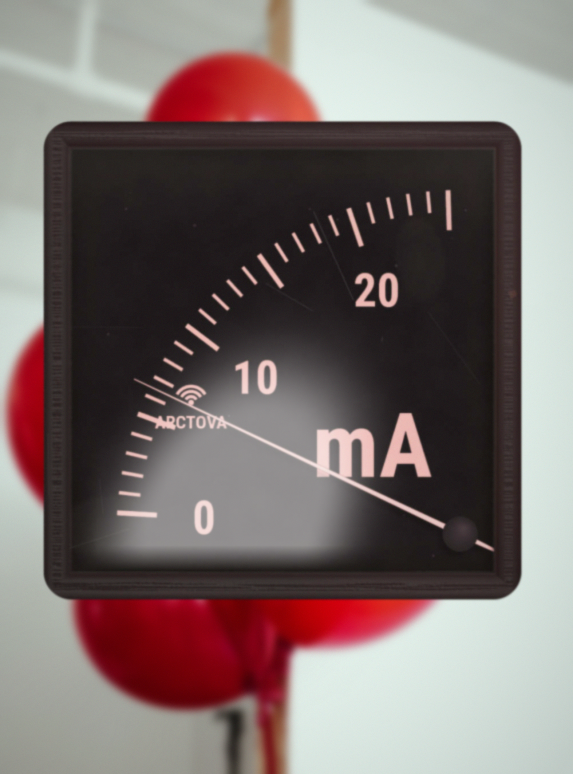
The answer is 6.5 mA
